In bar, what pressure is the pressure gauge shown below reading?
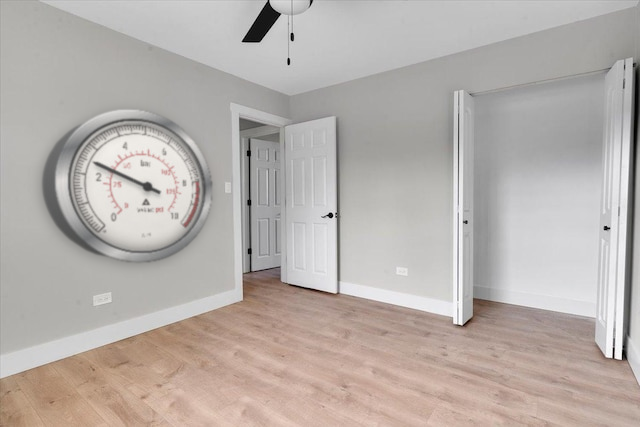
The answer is 2.5 bar
